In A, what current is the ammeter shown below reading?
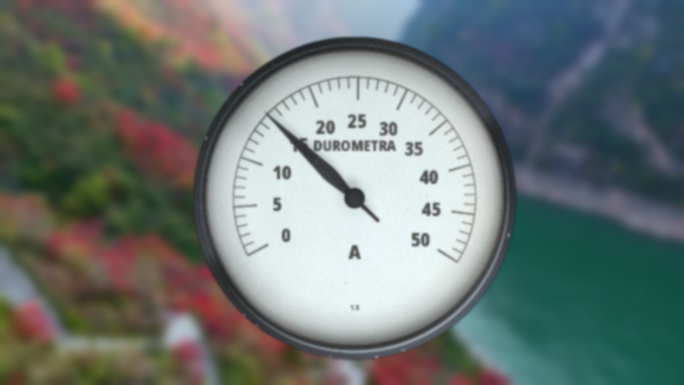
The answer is 15 A
